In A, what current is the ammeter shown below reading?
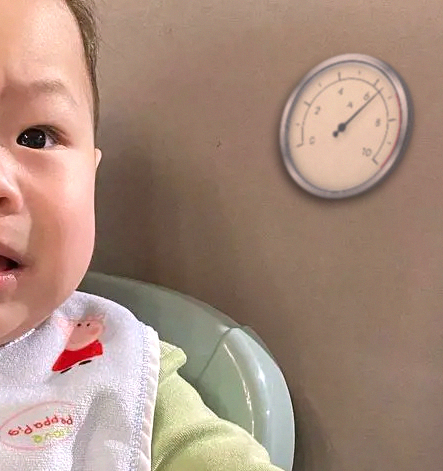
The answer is 6.5 A
